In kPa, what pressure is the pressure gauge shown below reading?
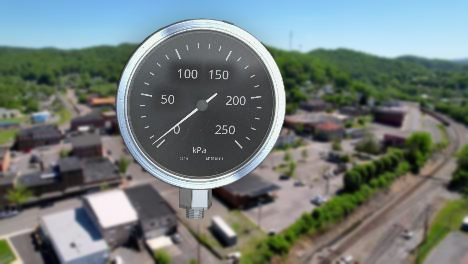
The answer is 5 kPa
